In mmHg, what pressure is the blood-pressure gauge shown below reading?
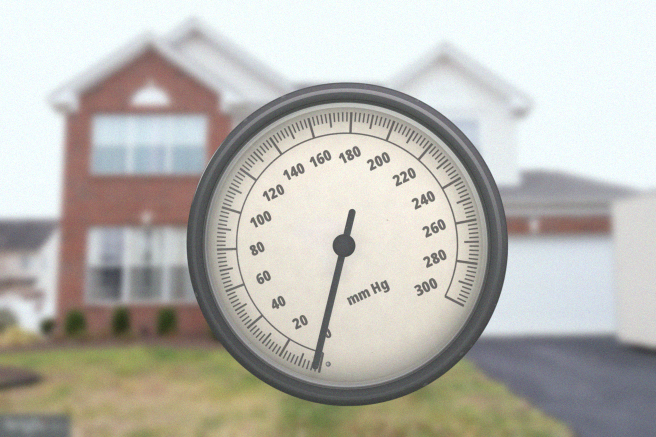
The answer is 2 mmHg
